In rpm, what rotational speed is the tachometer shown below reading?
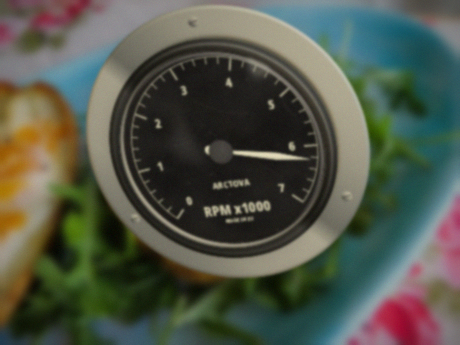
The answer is 6200 rpm
